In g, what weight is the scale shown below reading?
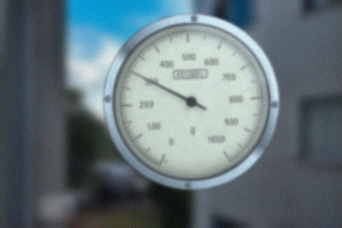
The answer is 300 g
